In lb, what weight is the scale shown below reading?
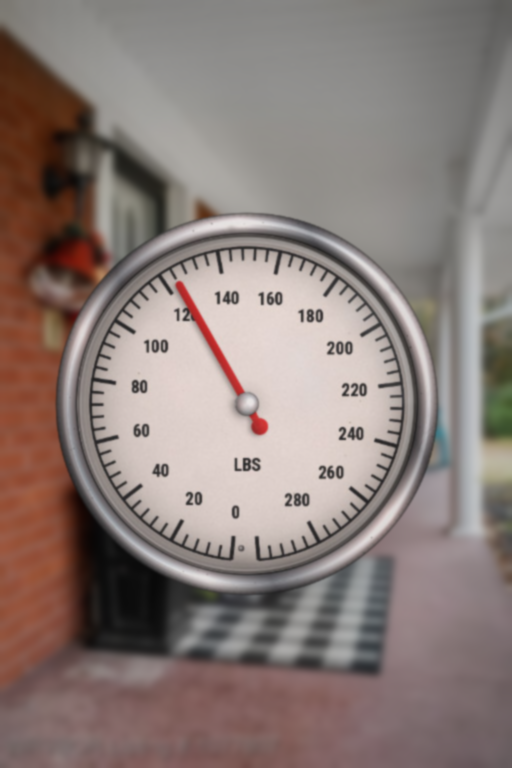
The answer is 124 lb
